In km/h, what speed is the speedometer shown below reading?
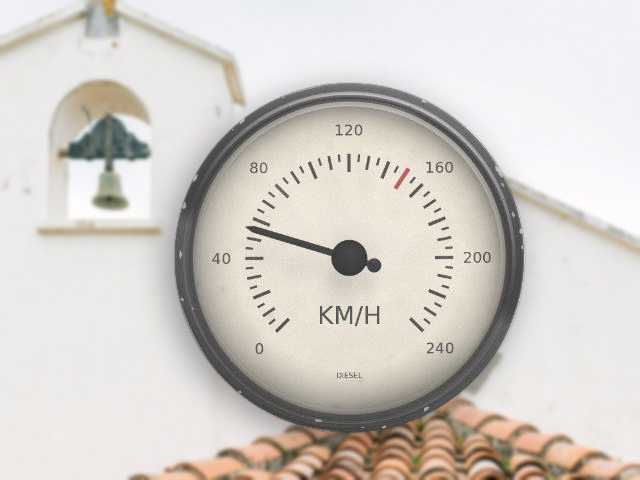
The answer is 55 km/h
